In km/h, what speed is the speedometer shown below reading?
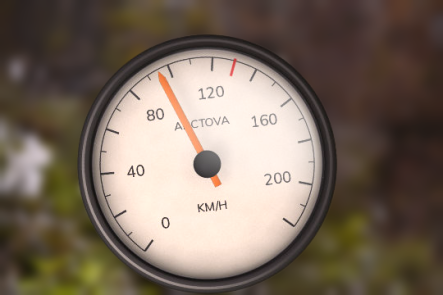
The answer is 95 km/h
